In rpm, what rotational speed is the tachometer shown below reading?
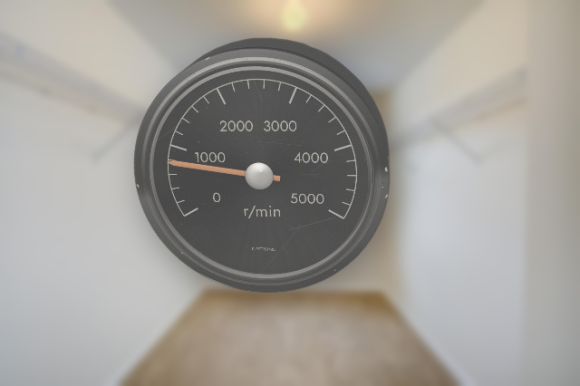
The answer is 800 rpm
